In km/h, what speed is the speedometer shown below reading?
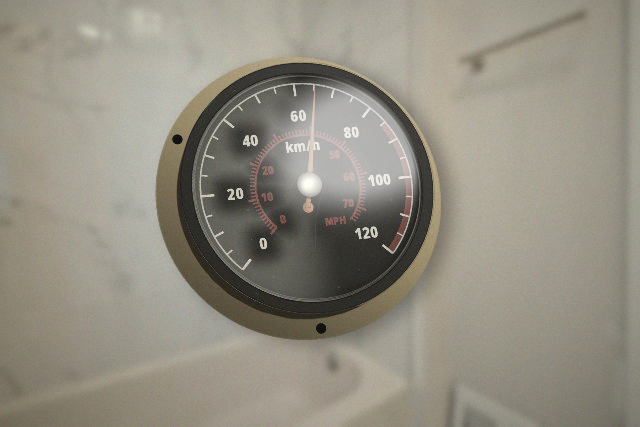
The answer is 65 km/h
